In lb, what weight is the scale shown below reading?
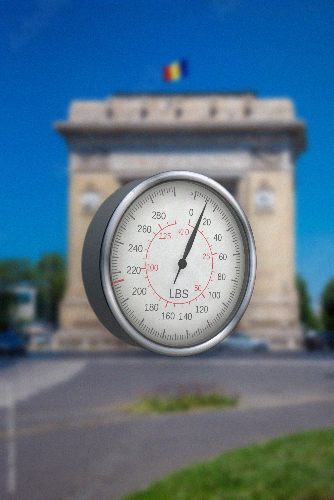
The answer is 10 lb
